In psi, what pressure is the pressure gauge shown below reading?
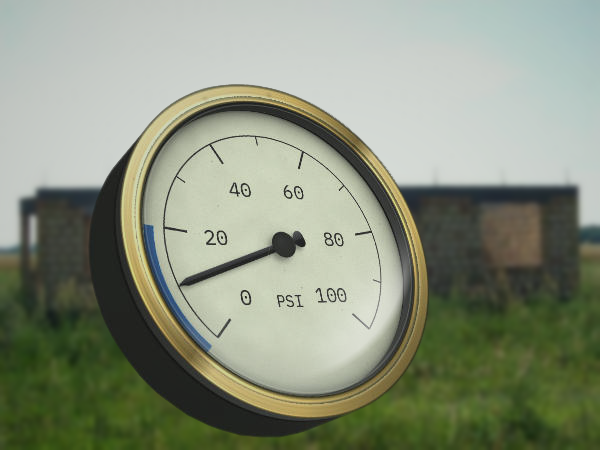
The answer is 10 psi
